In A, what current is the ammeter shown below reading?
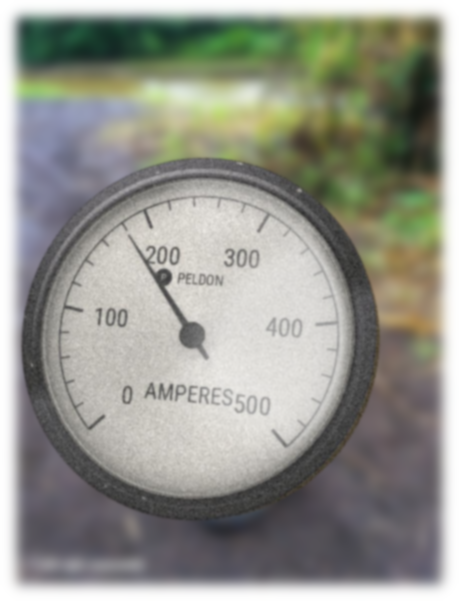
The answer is 180 A
